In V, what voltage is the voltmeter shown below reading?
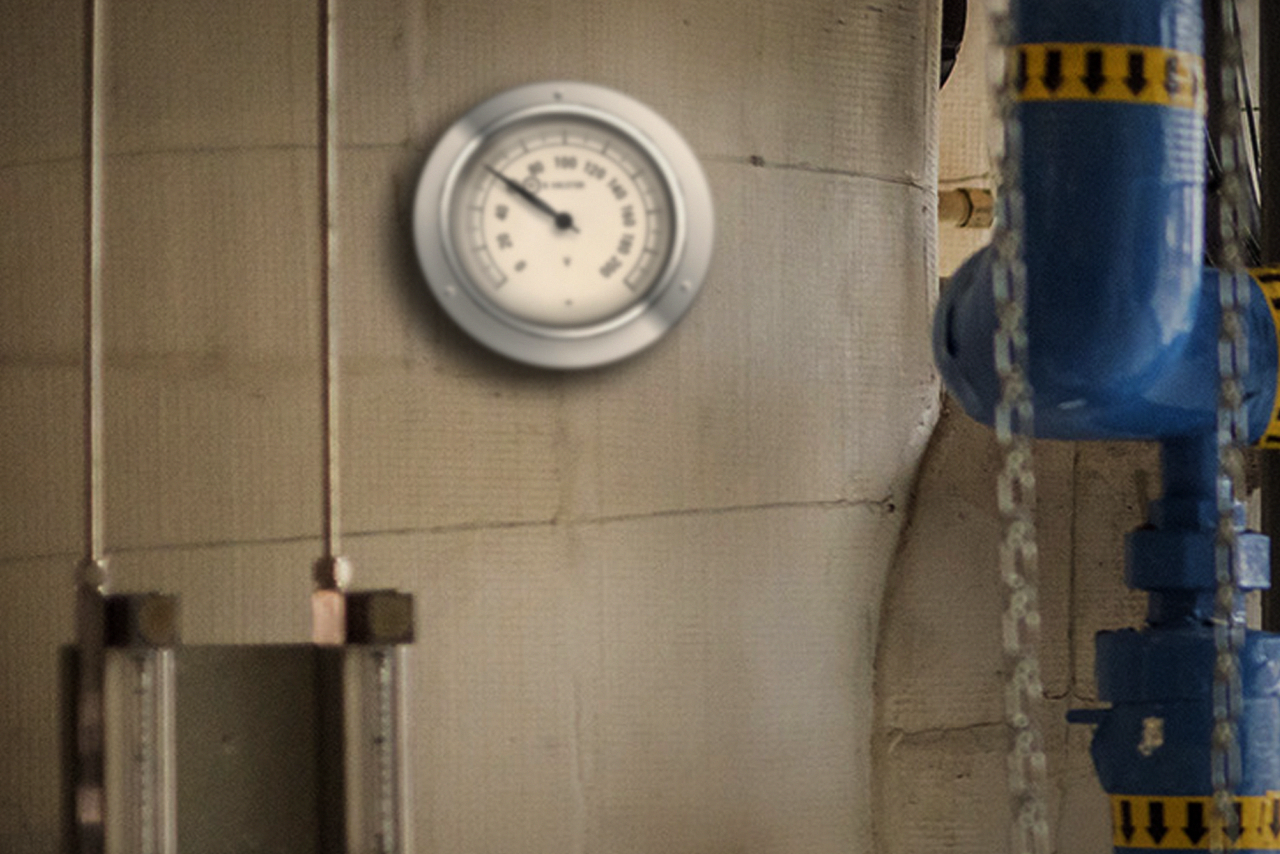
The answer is 60 V
